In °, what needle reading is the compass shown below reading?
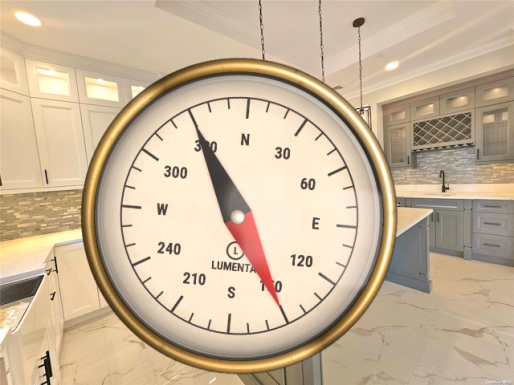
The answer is 150 °
